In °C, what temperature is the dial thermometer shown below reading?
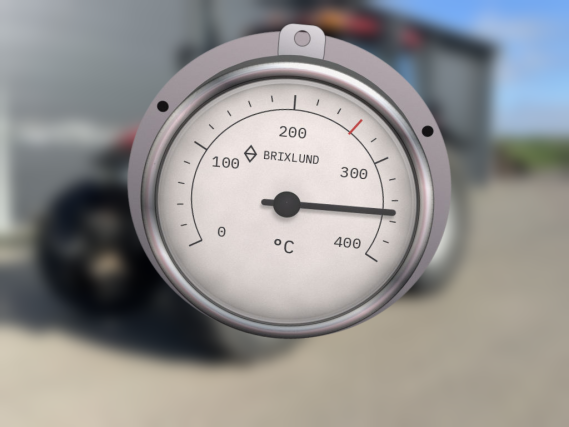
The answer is 350 °C
